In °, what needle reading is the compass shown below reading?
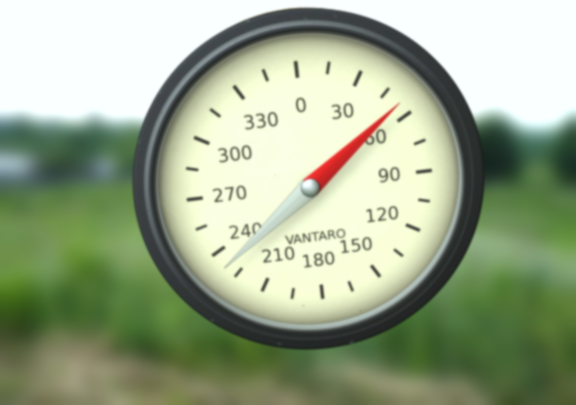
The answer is 52.5 °
